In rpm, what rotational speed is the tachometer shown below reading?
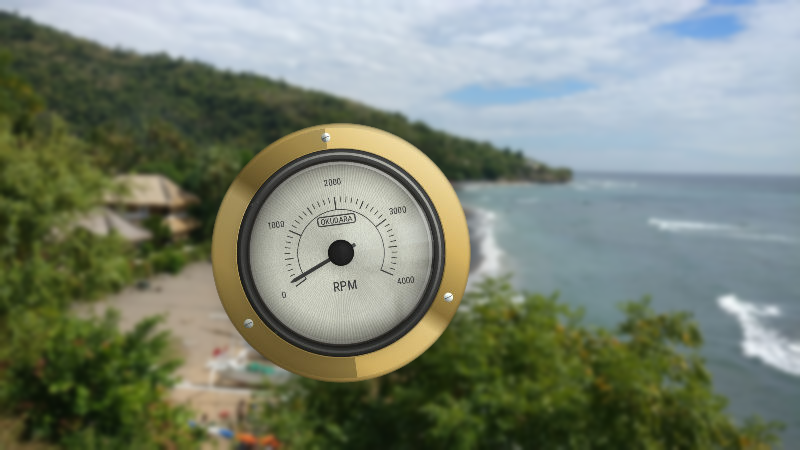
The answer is 100 rpm
